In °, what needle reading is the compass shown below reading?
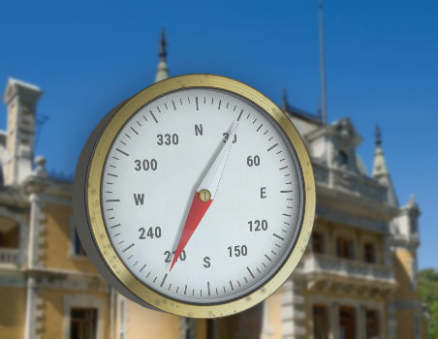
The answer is 210 °
